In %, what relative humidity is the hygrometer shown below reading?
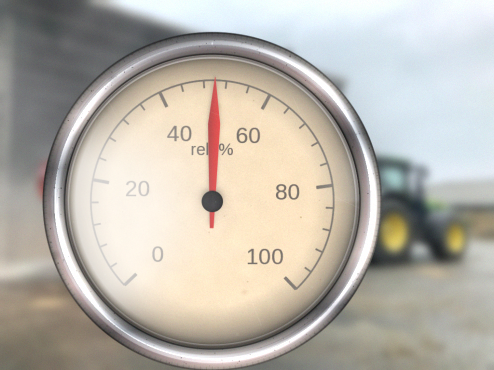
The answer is 50 %
